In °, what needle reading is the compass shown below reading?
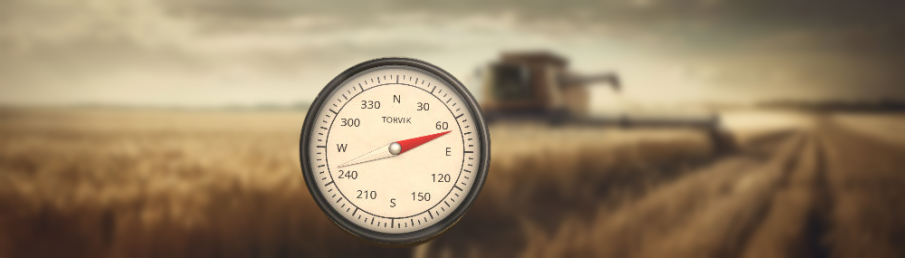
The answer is 70 °
